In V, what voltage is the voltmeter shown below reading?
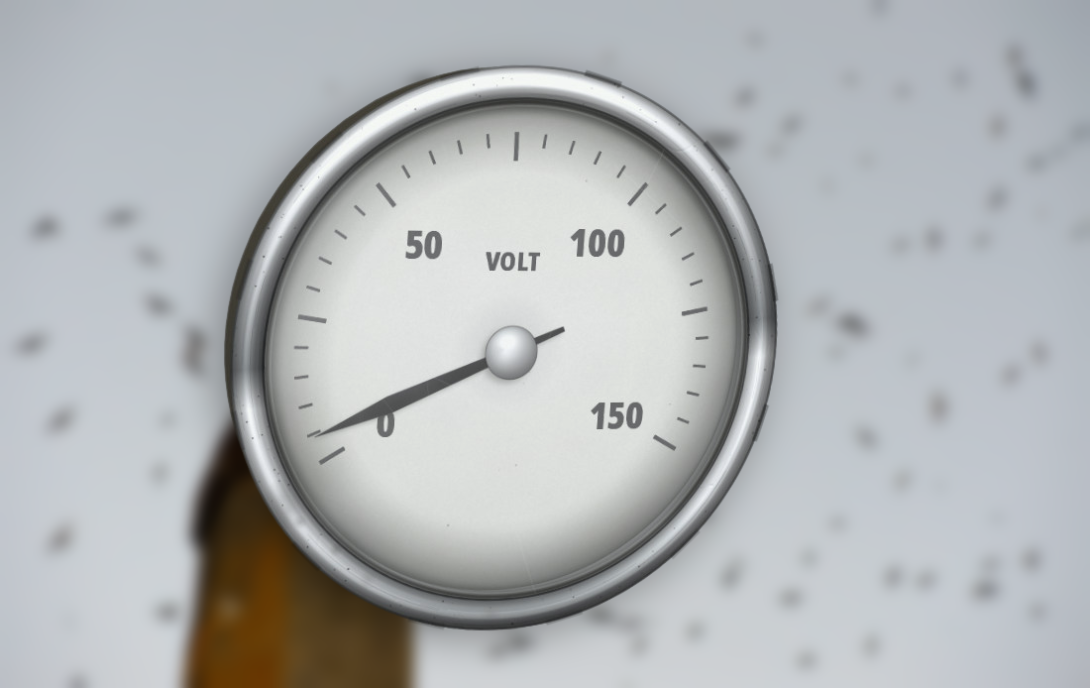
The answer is 5 V
